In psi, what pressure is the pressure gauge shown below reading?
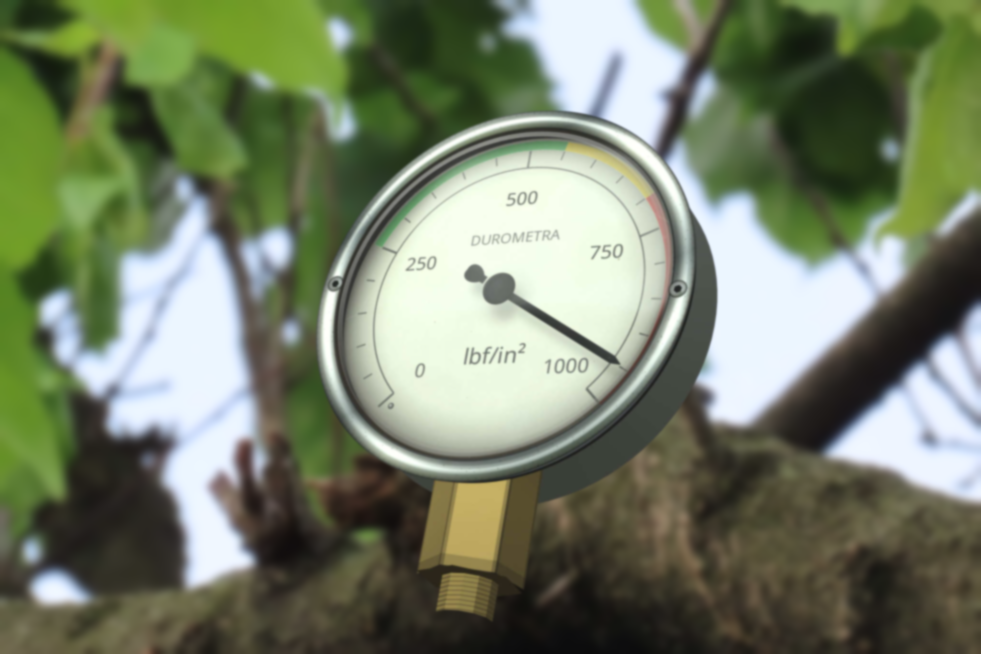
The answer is 950 psi
